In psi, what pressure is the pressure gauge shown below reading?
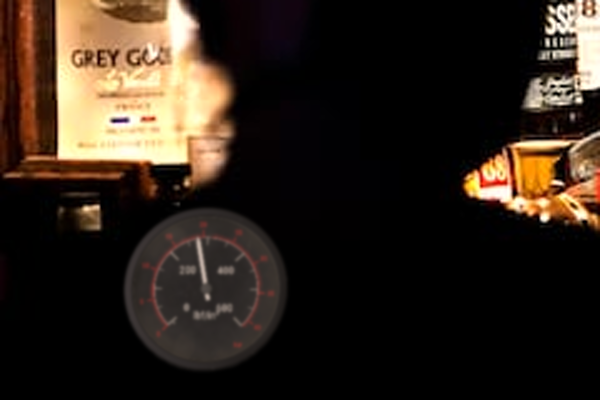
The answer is 275 psi
